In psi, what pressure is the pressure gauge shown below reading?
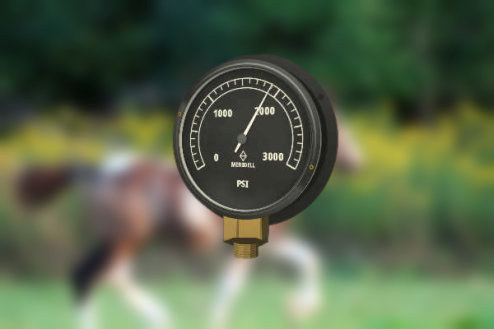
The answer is 1900 psi
